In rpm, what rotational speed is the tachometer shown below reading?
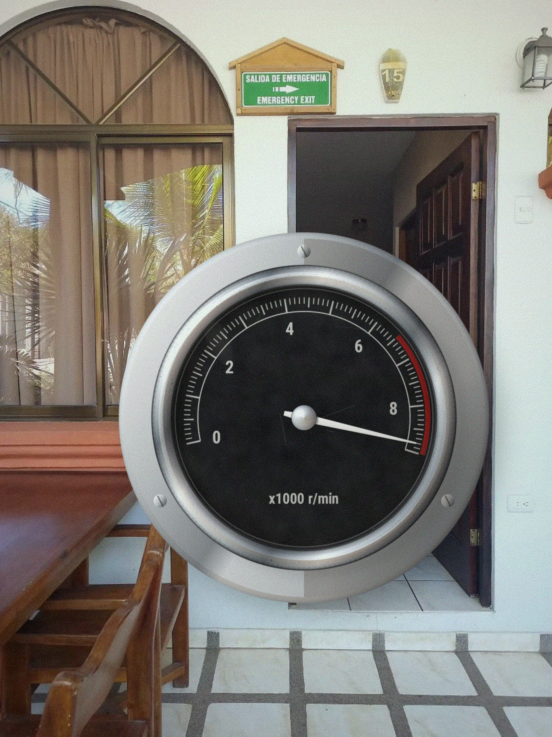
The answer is 8800 rpm
